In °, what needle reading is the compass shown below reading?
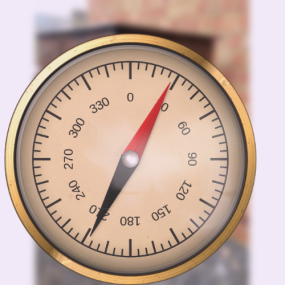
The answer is 27.5 °
